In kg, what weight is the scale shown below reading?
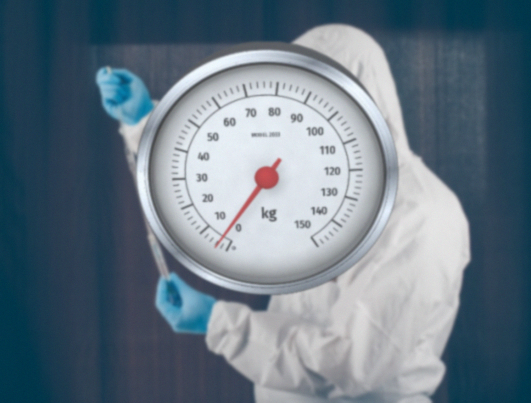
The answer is 4 kg
